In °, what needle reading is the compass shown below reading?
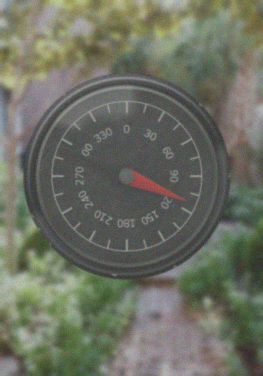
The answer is 112.5 °
